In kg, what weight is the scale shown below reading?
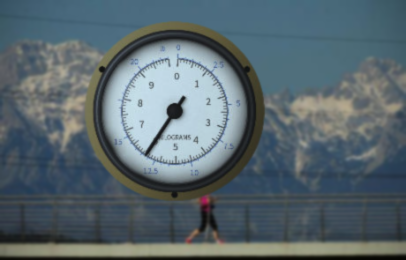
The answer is 6 kg
